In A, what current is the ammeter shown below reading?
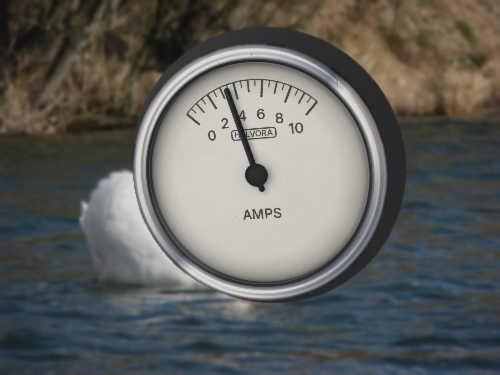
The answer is 3.5 A
